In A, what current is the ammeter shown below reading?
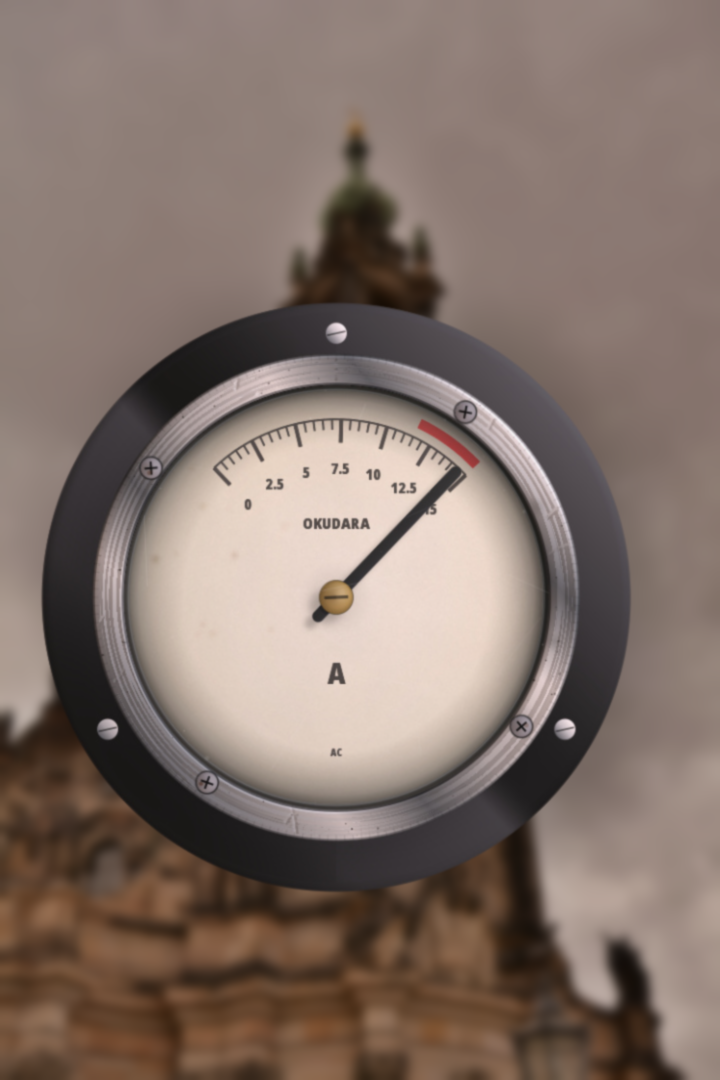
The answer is 14.5 A
